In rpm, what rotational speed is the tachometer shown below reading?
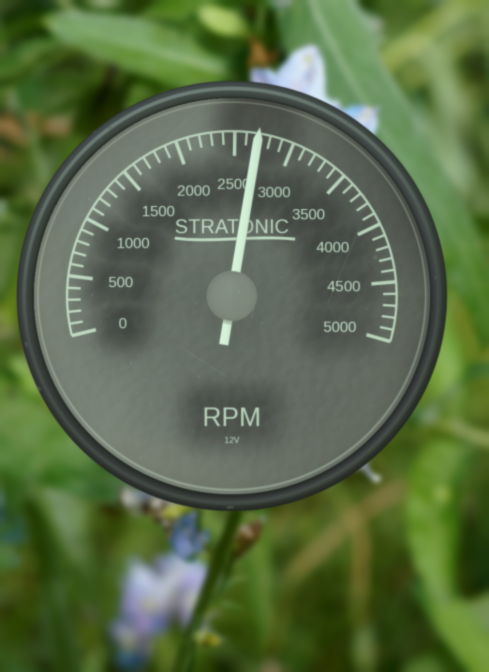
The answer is 2700 rpm
